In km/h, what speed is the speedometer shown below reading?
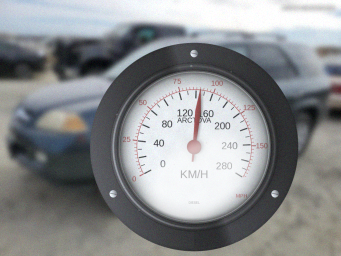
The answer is 145 km/h
